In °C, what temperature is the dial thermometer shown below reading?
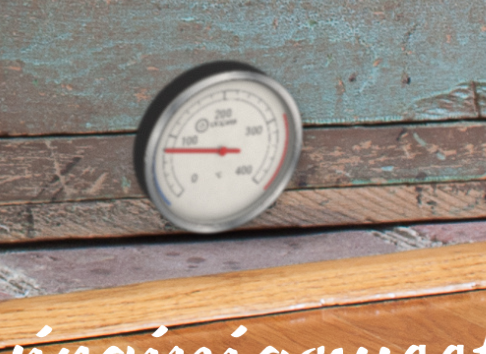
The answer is 80 °C
